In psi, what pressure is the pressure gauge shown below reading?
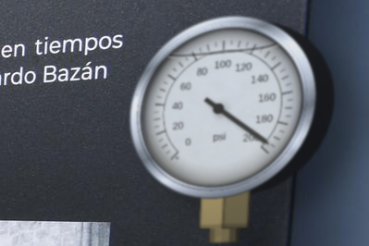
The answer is 195 psi
